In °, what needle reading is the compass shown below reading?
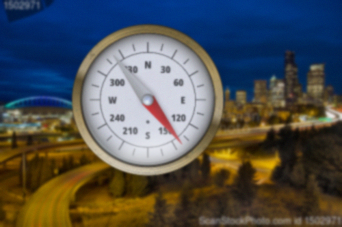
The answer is 142.5 °
